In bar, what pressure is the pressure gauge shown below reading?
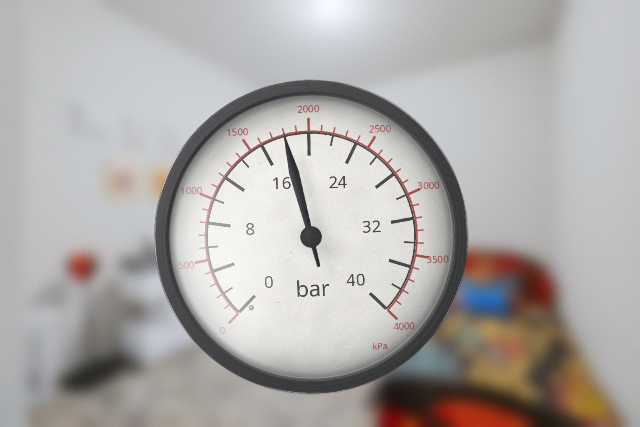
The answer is 18 bar
